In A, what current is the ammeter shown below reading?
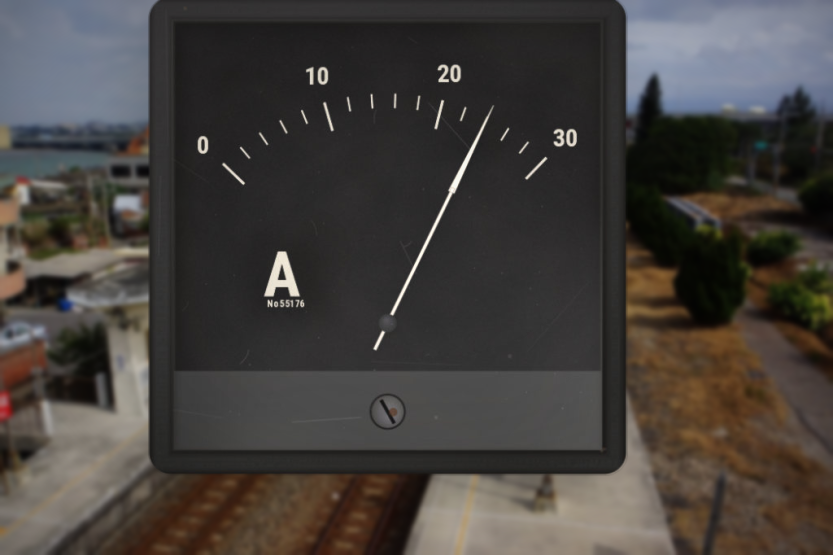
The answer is 24 A
